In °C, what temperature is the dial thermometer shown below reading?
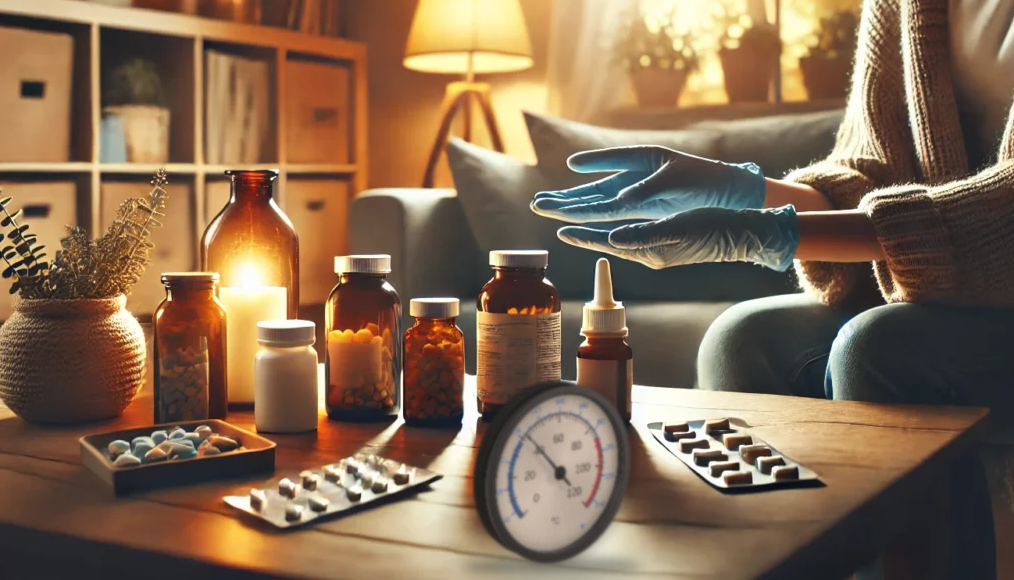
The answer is 40 °C
